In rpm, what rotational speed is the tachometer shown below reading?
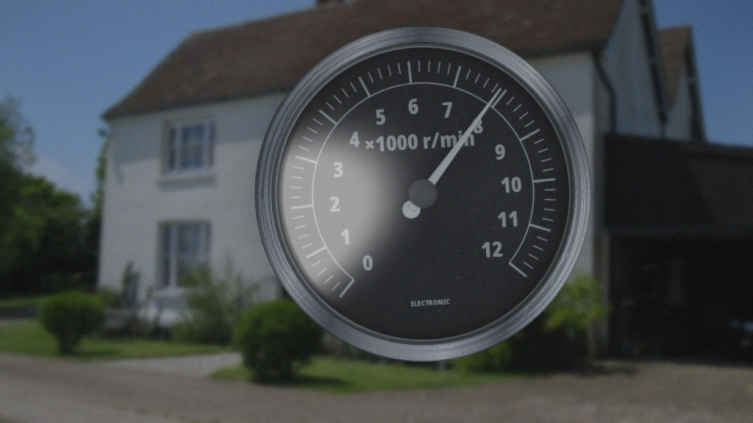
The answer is 7900 rpm
